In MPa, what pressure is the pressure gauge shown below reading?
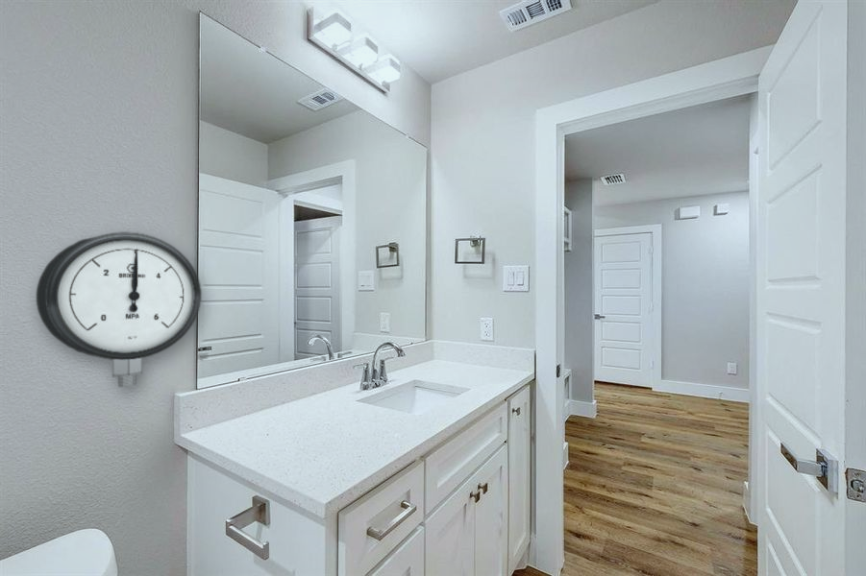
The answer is 3 MPa
